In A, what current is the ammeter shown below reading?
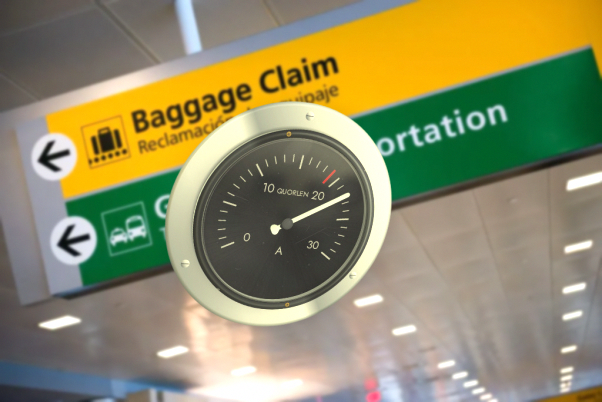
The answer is 22 A
